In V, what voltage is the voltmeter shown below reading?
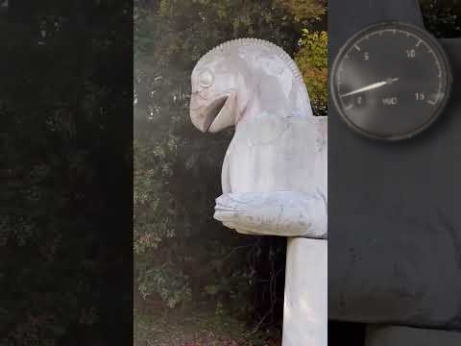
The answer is 1 V
